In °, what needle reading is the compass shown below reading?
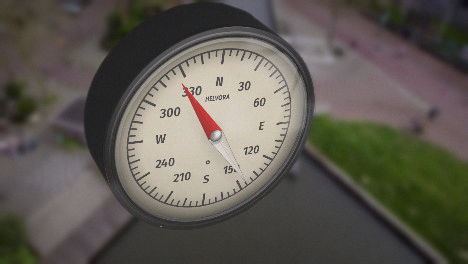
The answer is 325 °
